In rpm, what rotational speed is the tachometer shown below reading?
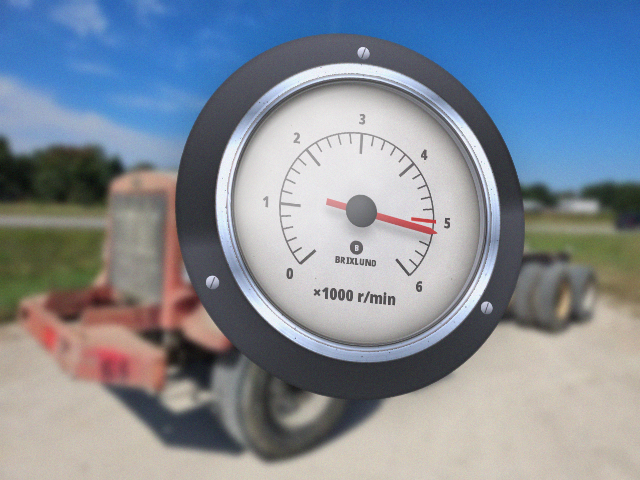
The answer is 5200 rpm
